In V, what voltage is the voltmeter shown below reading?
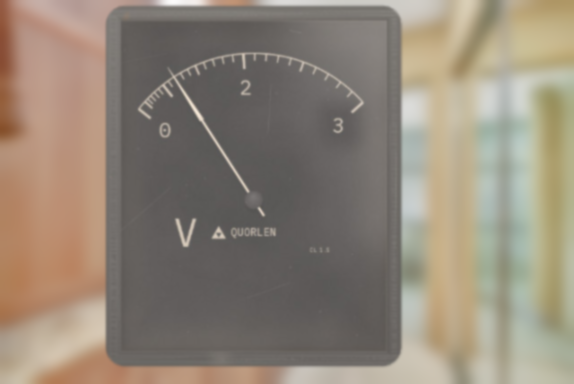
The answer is 1.2 V
